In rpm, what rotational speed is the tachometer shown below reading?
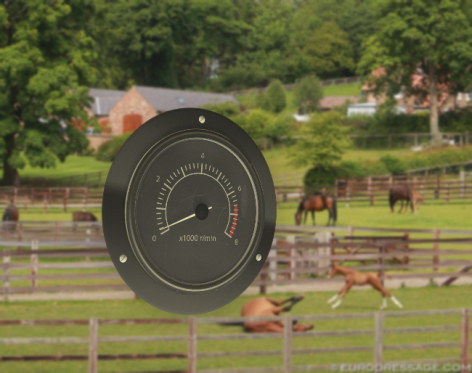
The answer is 200 rpm
